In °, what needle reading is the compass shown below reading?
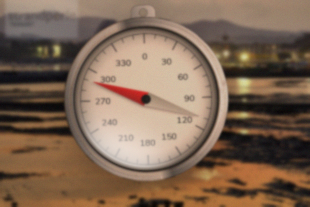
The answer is 290 °
